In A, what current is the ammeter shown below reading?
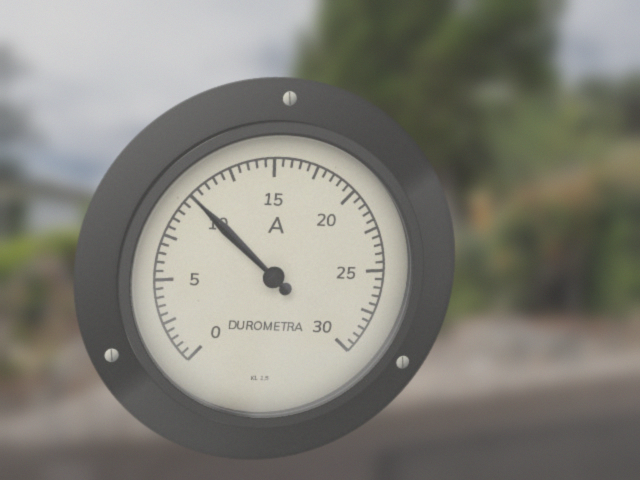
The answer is 10 A
